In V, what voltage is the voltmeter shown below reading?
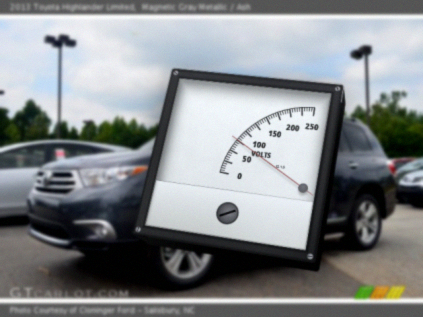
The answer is 75 V
